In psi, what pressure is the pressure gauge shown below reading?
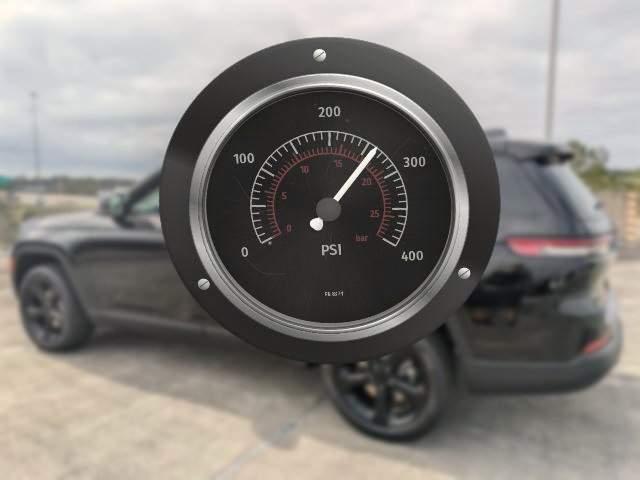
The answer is 260 psi
